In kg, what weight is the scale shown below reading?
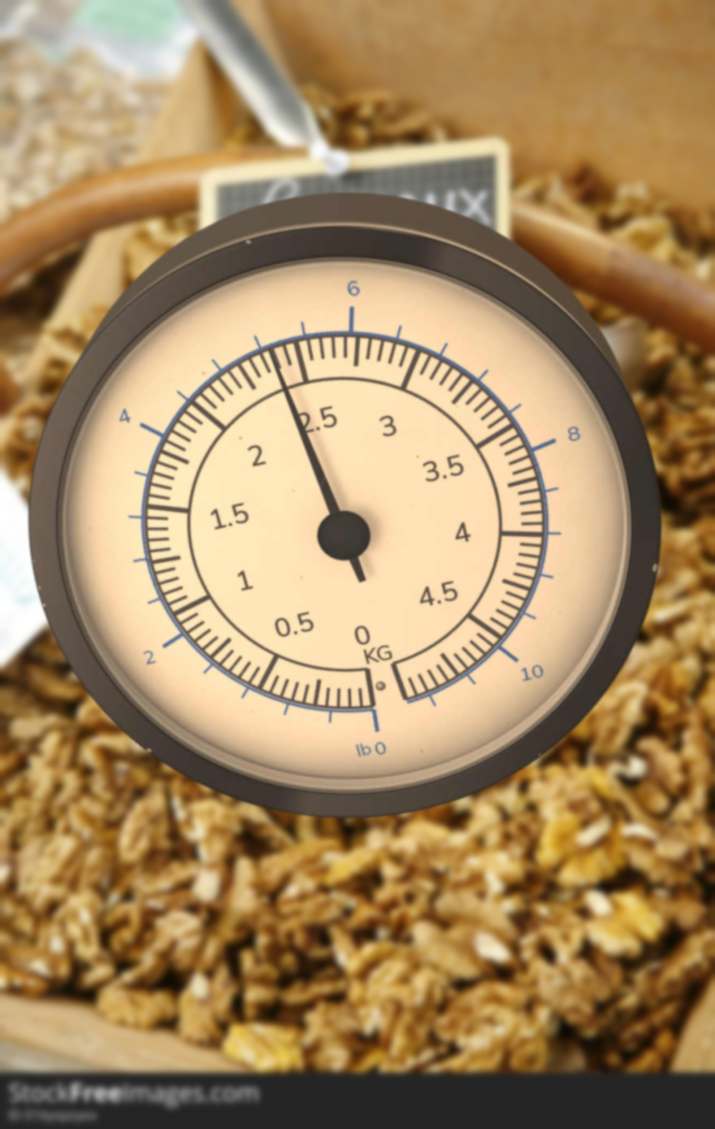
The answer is 2.4 kg
